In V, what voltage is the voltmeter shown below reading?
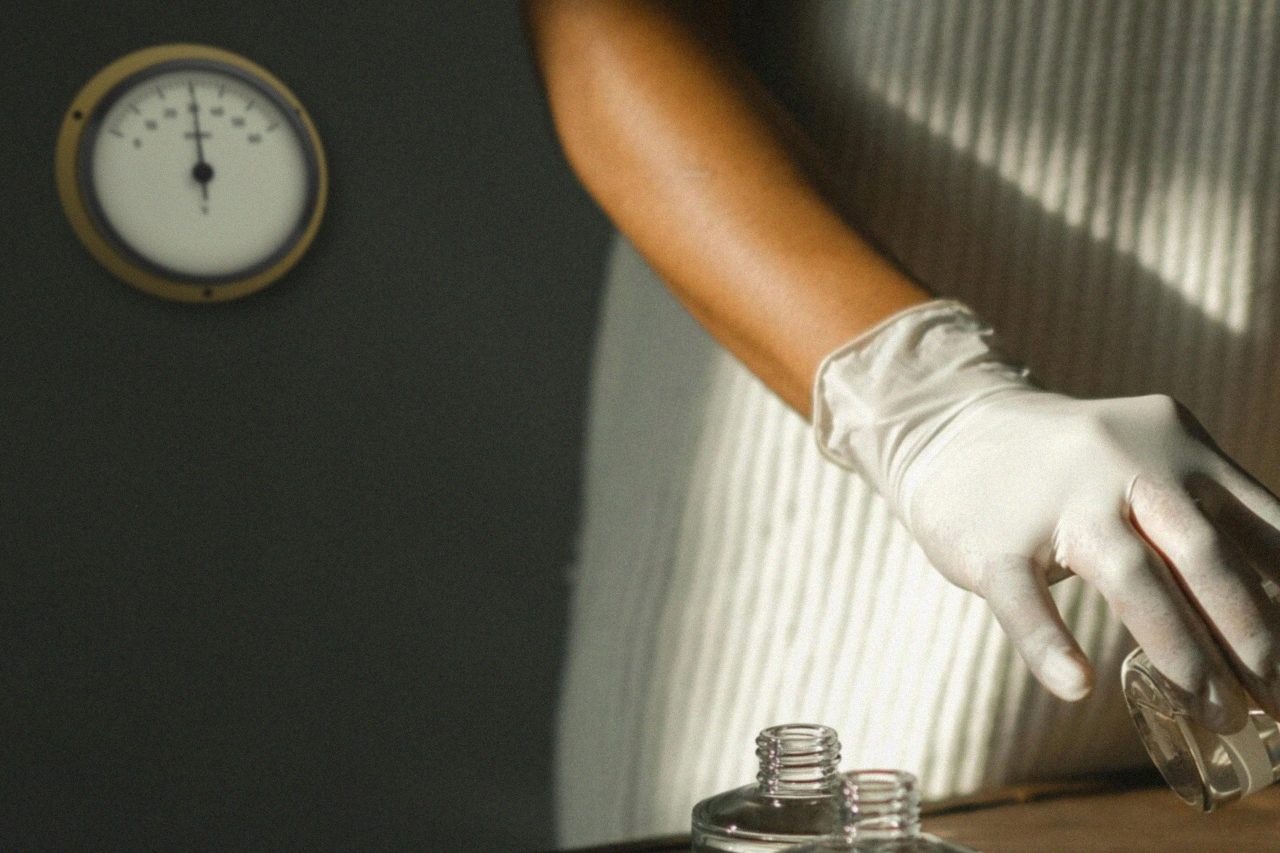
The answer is 30 V
